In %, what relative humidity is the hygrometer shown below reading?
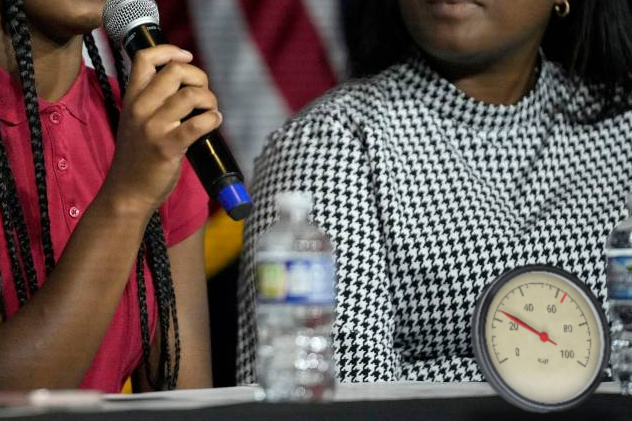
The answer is 24 %
